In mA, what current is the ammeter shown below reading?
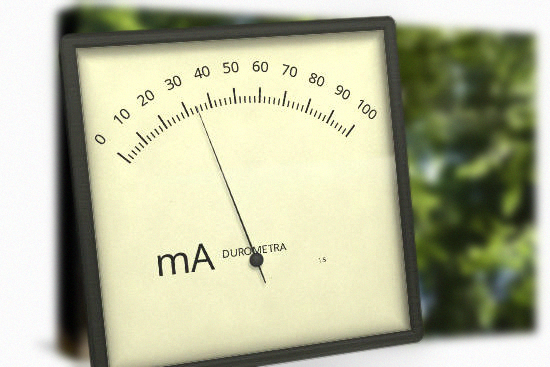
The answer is 34 mA
